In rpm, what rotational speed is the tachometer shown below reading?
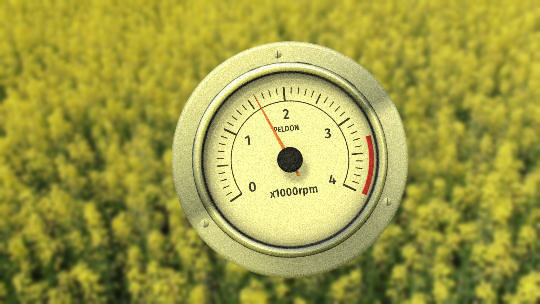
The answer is 1600 rpm
